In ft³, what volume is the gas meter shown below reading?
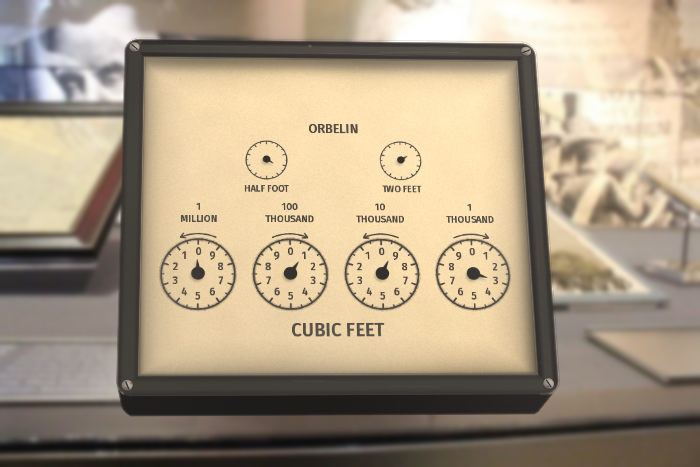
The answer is 9300 ft³
